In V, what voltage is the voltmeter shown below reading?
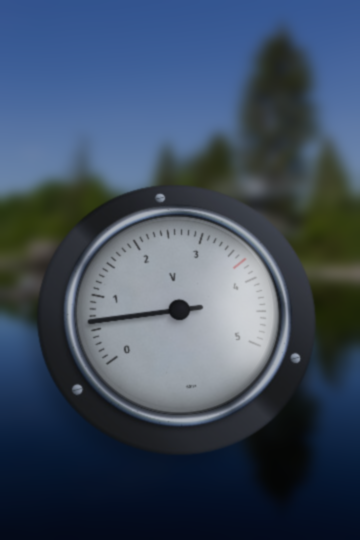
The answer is 0.6 V
